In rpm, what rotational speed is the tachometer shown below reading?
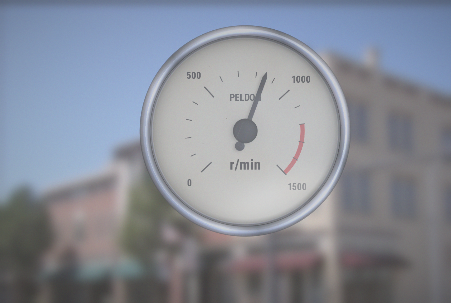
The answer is 850 rpm
